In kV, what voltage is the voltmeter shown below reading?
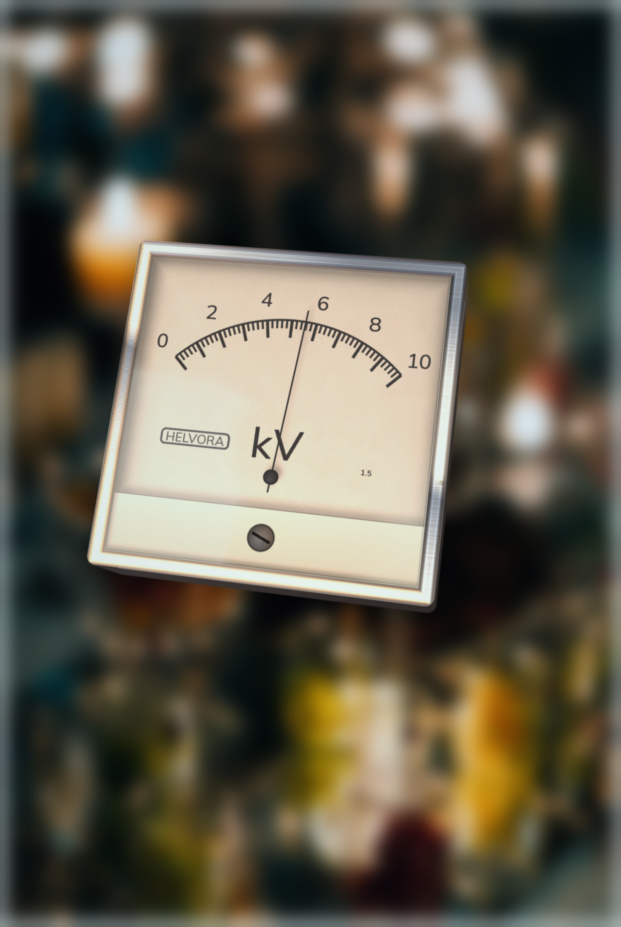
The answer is 5.6 kV
